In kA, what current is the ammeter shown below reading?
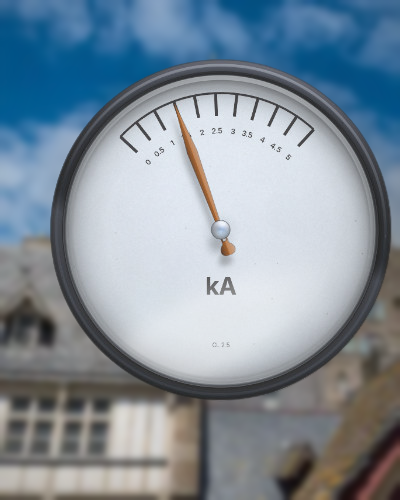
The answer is 1.5 kA
